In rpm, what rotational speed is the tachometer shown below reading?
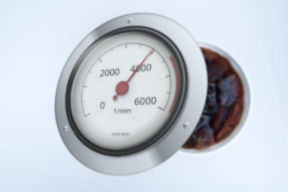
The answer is 4000 rpm
